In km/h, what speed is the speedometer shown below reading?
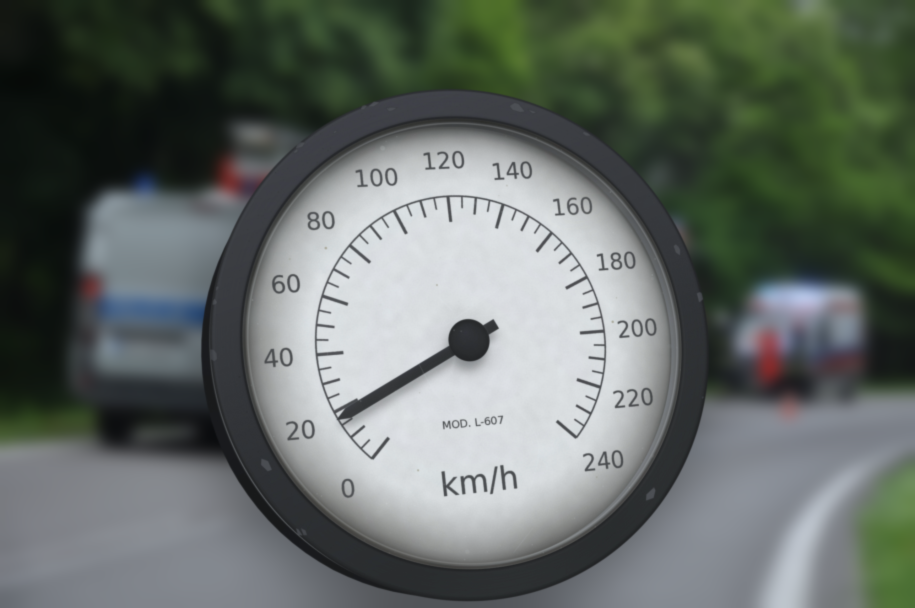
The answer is 17.5 km/h
